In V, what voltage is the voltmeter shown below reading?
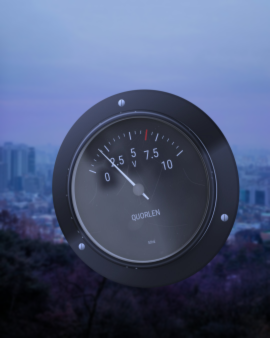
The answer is 2 V
